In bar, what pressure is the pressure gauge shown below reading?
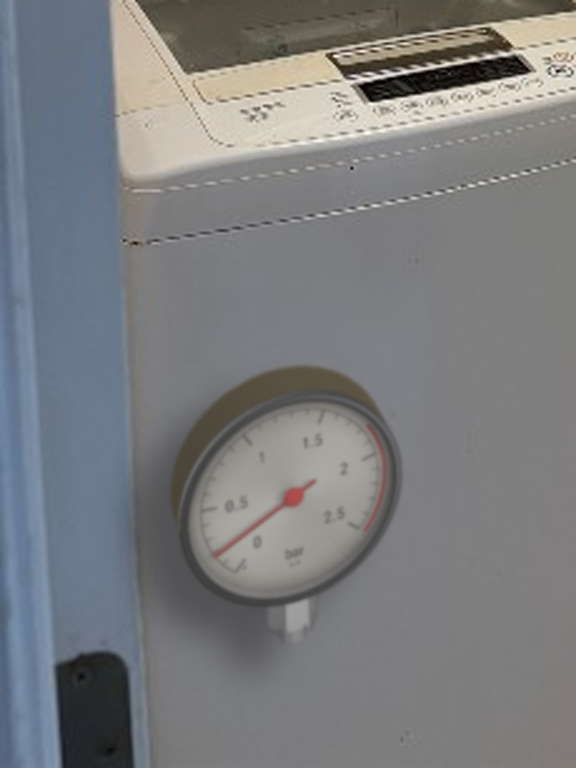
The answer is 0.2 bar
